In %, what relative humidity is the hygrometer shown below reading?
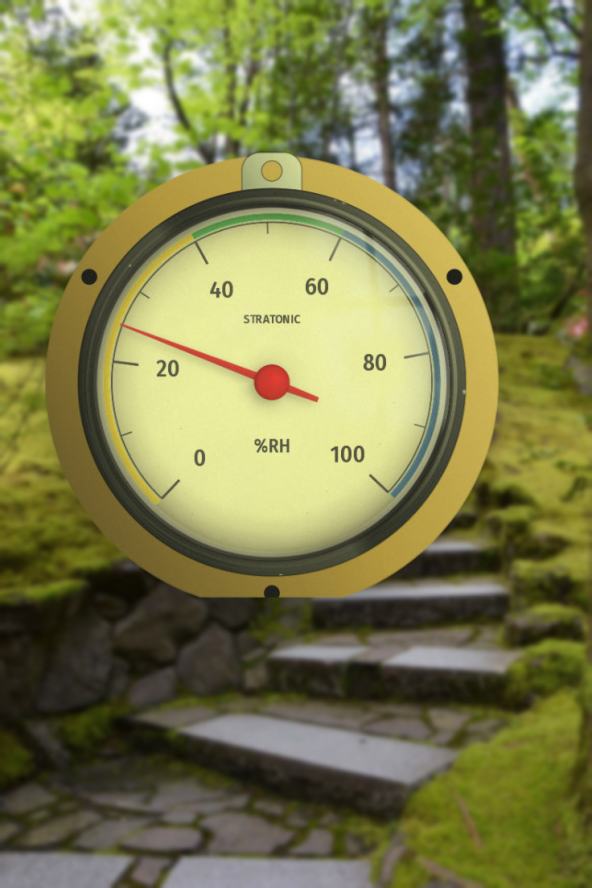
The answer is 25 %
